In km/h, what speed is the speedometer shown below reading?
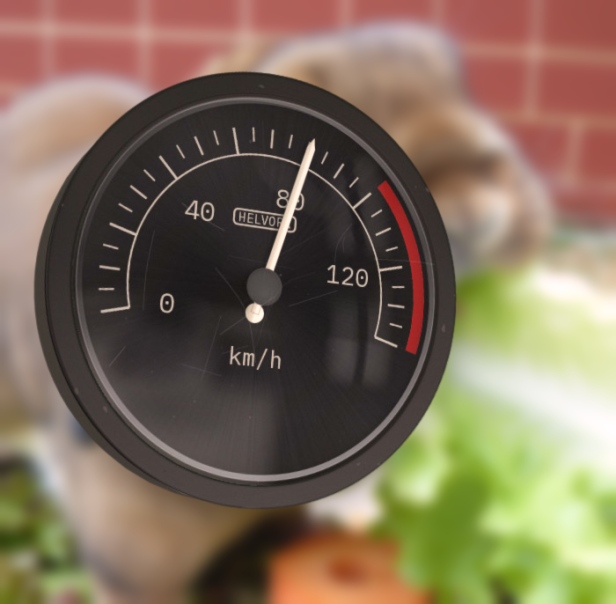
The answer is 80 km/h
